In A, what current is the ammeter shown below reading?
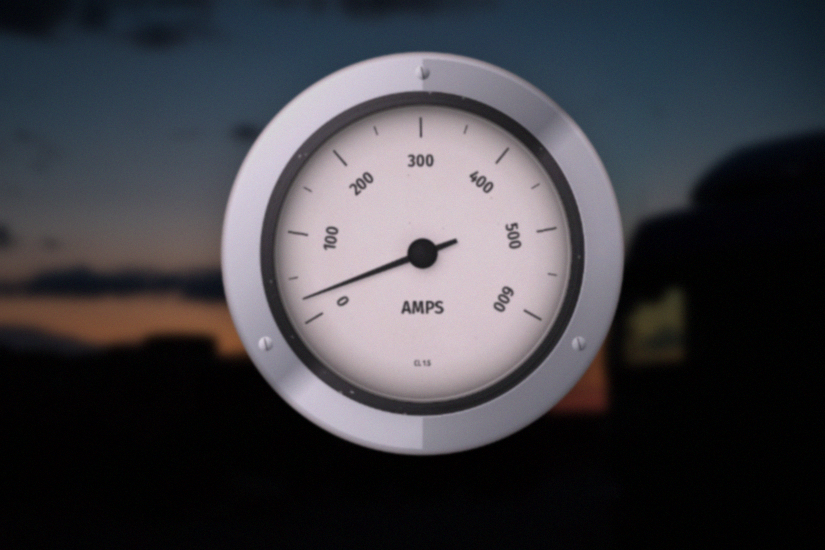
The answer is 25 A
